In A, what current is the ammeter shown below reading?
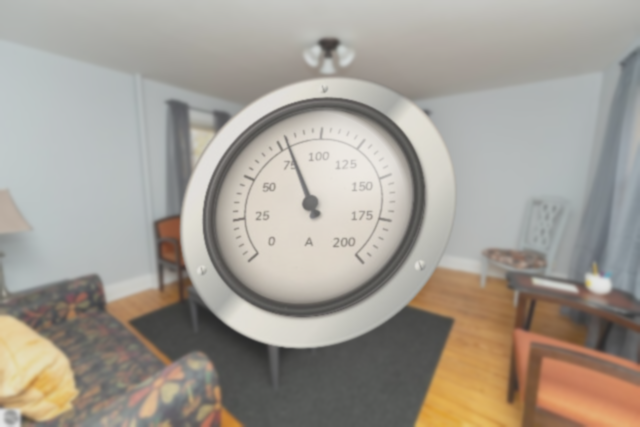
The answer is 80 A
